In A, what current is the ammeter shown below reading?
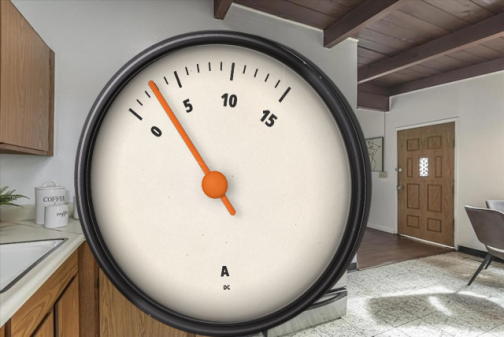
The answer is 3 A
